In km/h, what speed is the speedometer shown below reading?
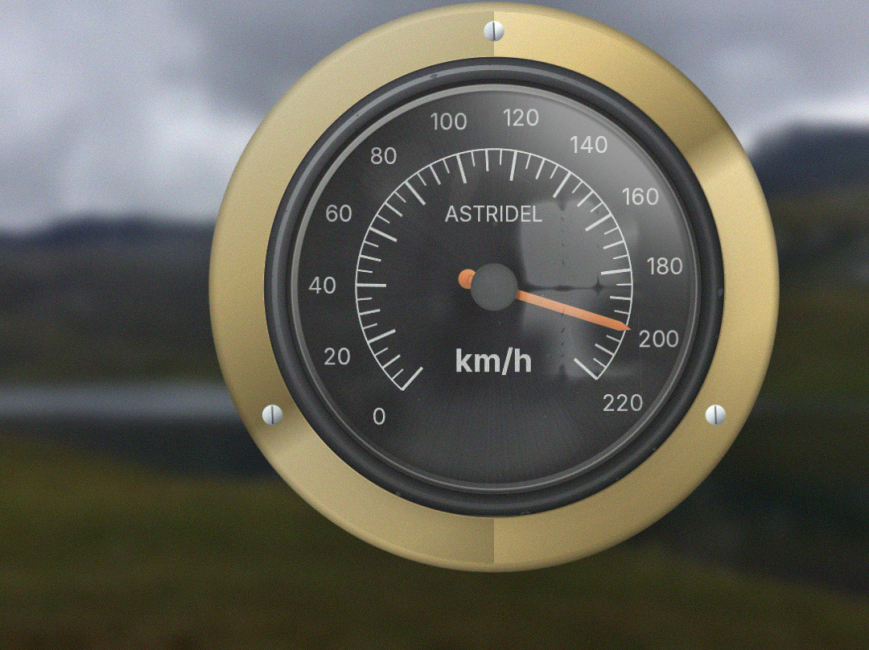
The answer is 200 km/h
